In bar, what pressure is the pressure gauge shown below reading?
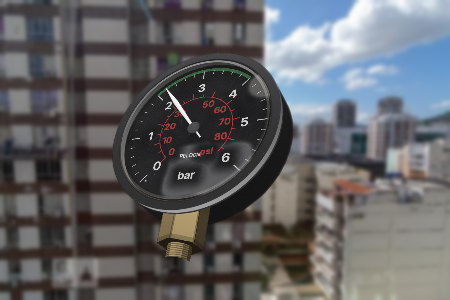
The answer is 2.2 bar
